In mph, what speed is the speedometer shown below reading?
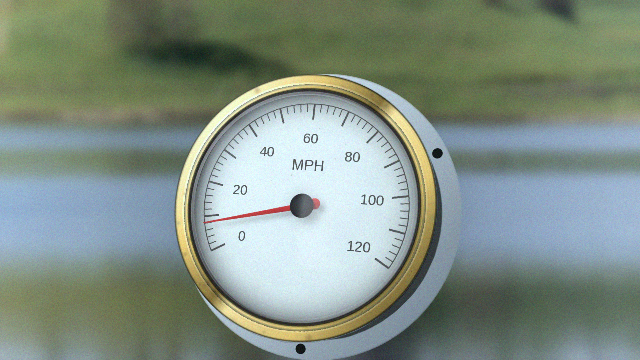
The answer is 8 mph
